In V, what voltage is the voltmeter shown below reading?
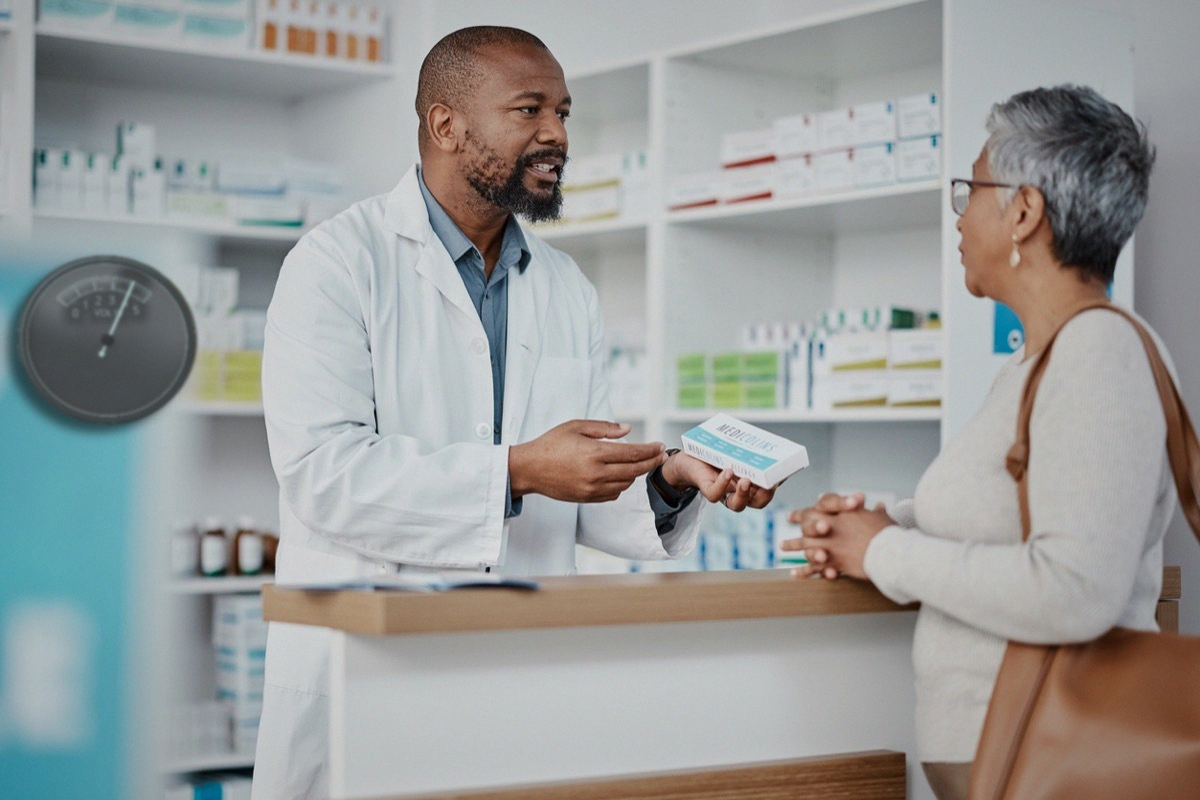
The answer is 4 V
